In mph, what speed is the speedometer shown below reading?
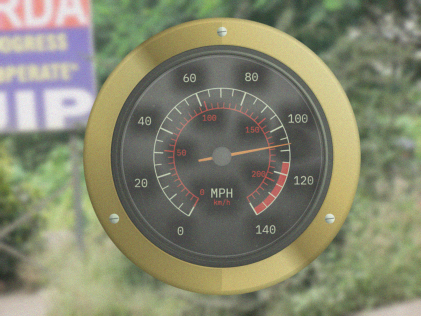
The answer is 107.5 mph
